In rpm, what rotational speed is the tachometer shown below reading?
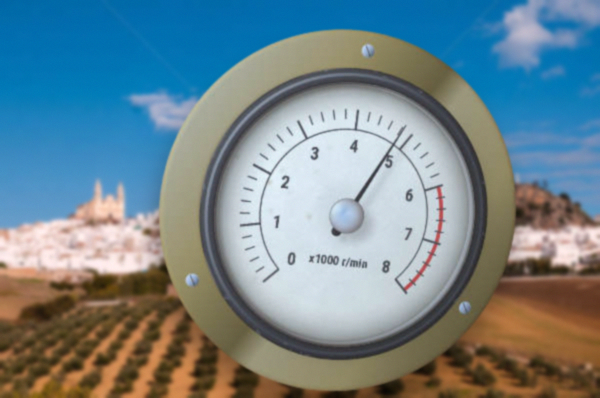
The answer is 4800 rpm
